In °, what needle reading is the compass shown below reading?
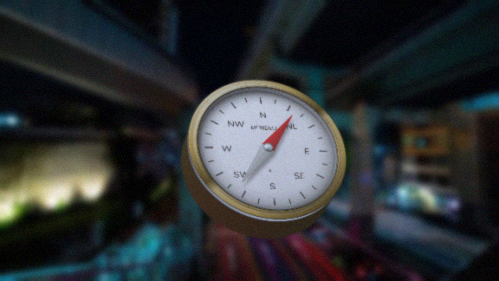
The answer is 37.5 °
